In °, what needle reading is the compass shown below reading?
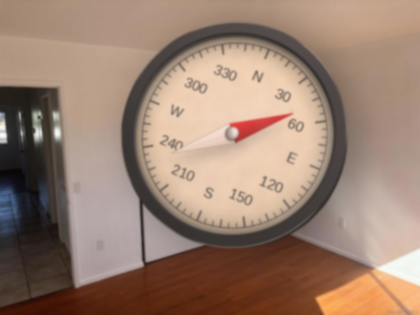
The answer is 50 °
